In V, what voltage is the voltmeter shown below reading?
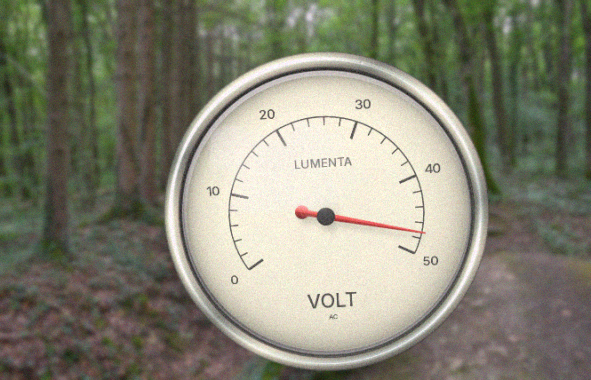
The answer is 47 V
